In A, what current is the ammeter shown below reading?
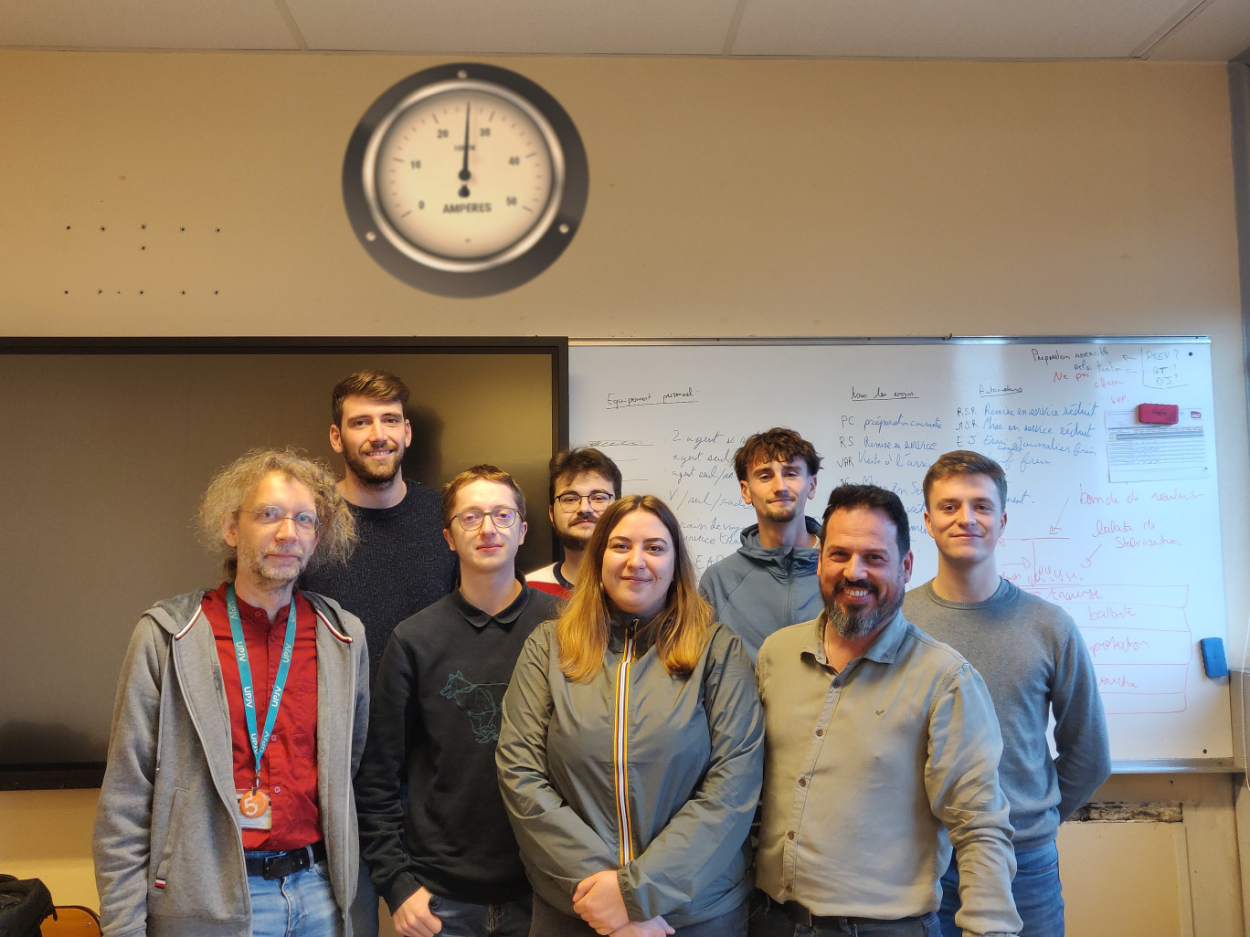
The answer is 26 A
